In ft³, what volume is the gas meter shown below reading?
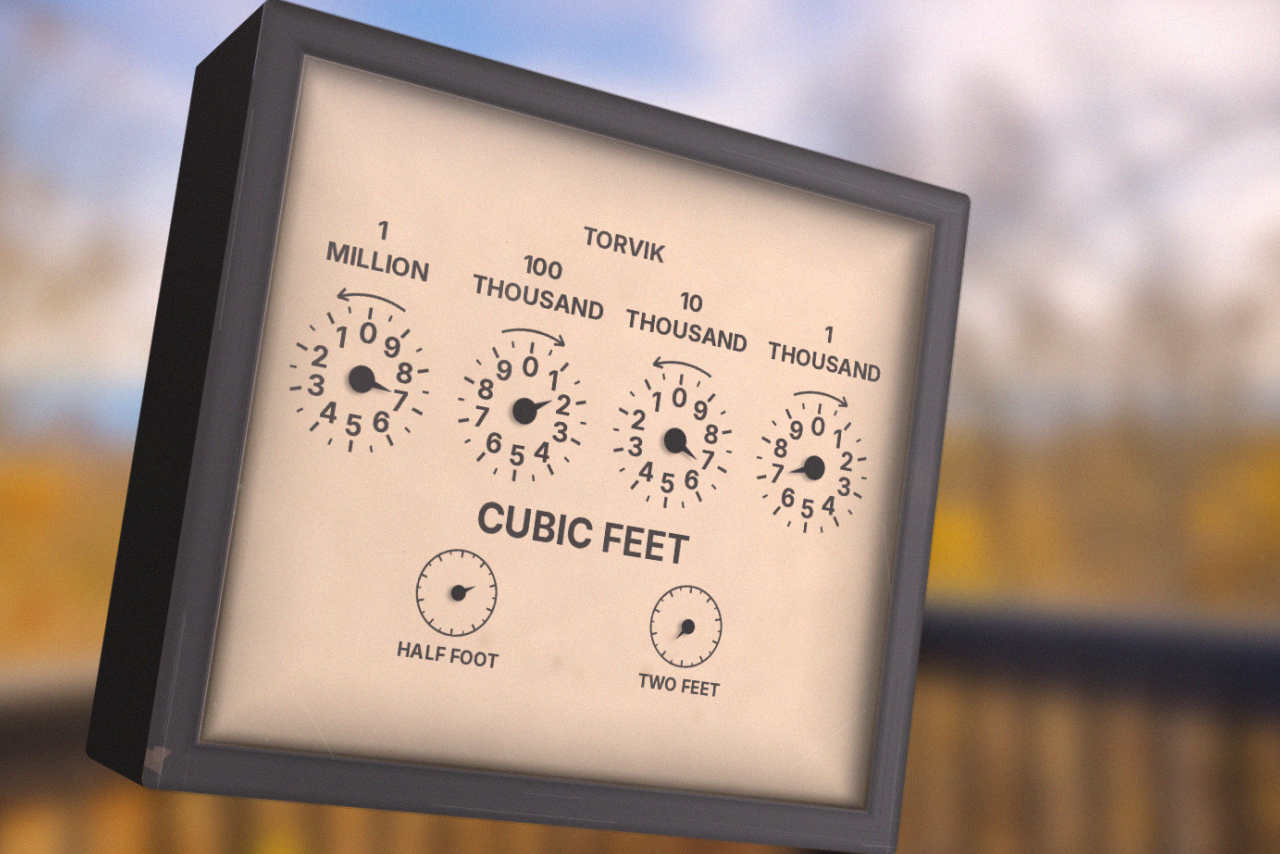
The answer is 716700 ft³
